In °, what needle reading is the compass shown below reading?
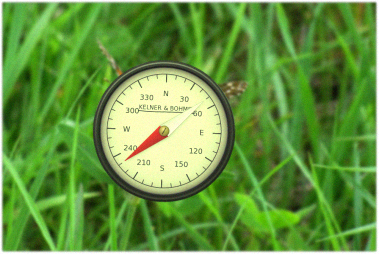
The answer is 230 °
